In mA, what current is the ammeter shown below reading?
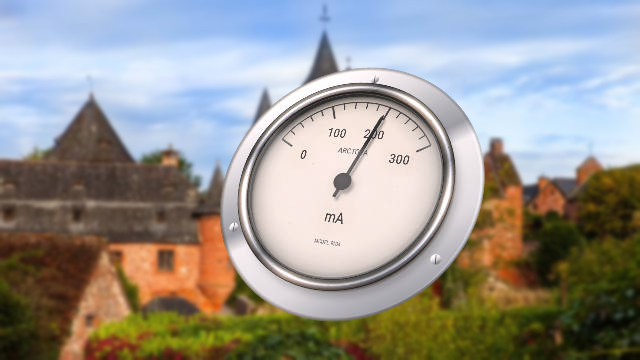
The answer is 200 mA
